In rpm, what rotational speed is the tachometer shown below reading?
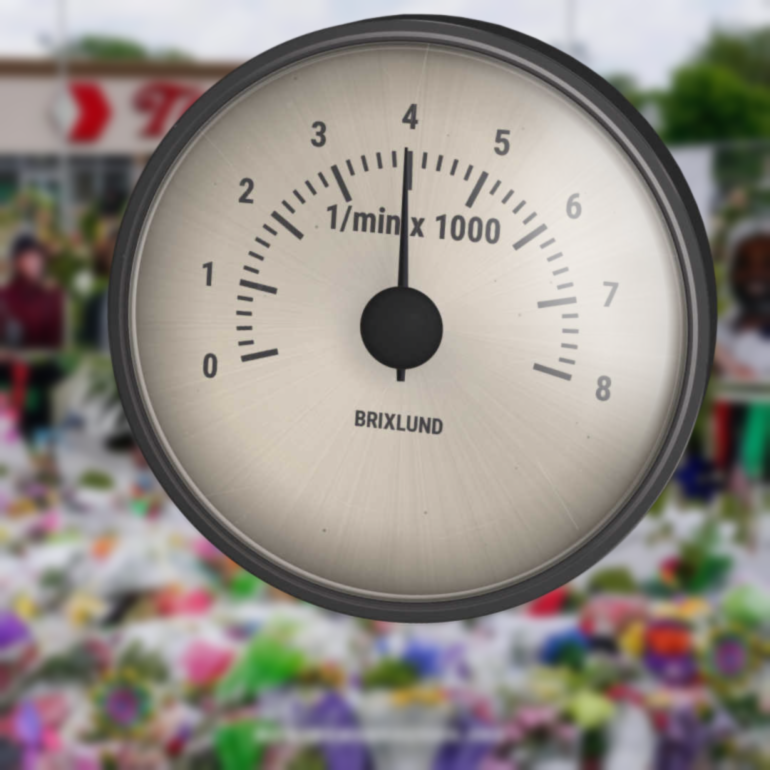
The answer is 4000 rpm
